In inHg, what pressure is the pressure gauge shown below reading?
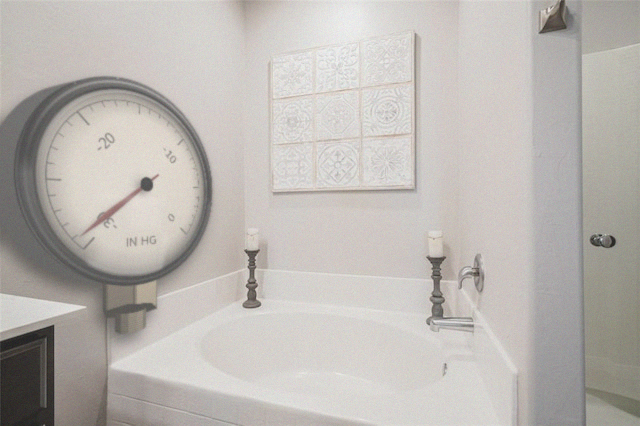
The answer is -29 inHg
